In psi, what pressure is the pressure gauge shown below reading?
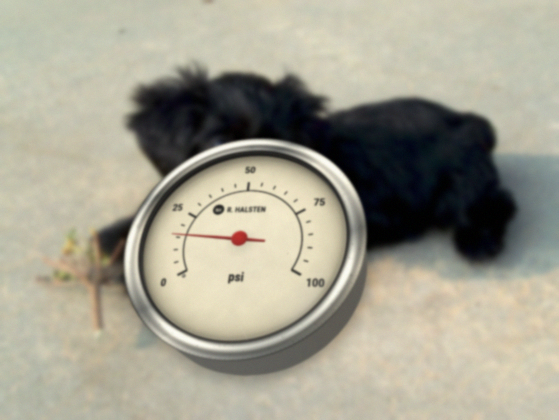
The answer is 15 psi
